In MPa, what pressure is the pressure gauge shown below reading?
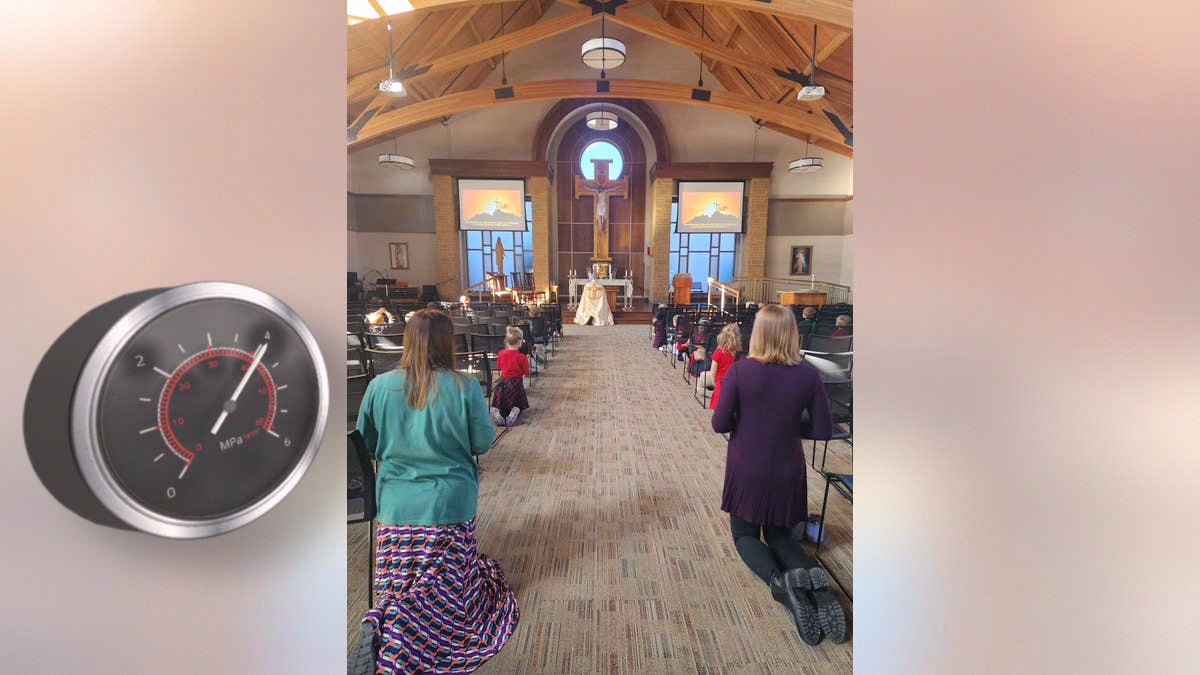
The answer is 4 MPa
